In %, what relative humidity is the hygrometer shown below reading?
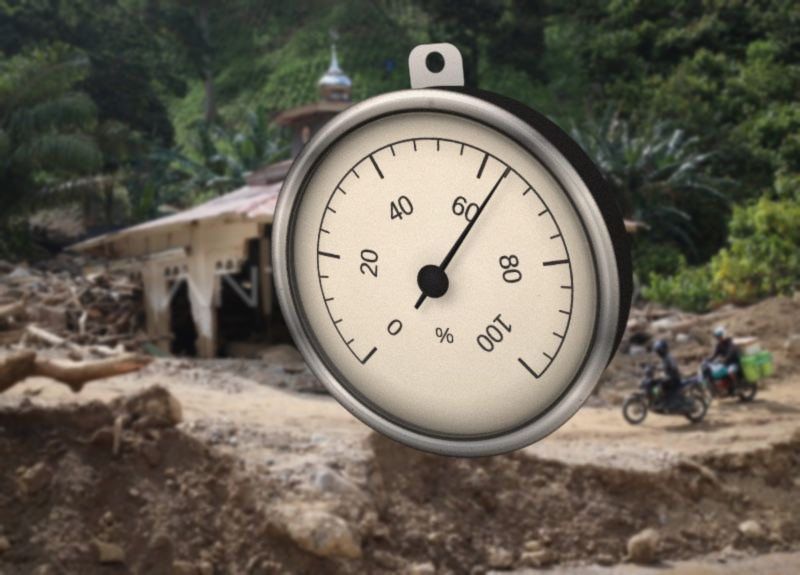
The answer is 64 %
